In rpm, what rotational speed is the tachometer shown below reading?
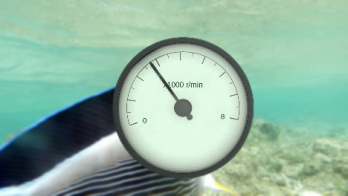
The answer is 2750 rpm
